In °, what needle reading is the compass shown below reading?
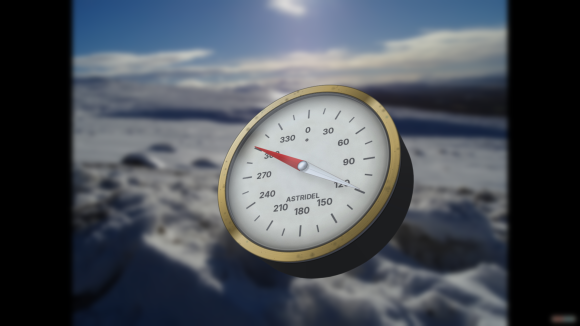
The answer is 300 °
